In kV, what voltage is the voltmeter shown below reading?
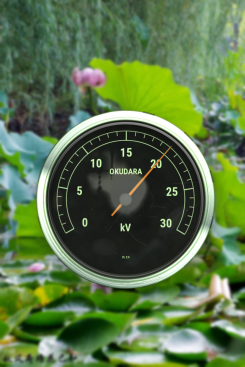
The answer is 20 kV
